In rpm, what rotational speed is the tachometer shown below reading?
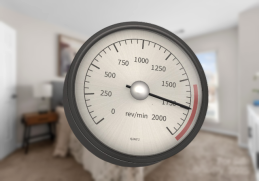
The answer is 1750 rpm
